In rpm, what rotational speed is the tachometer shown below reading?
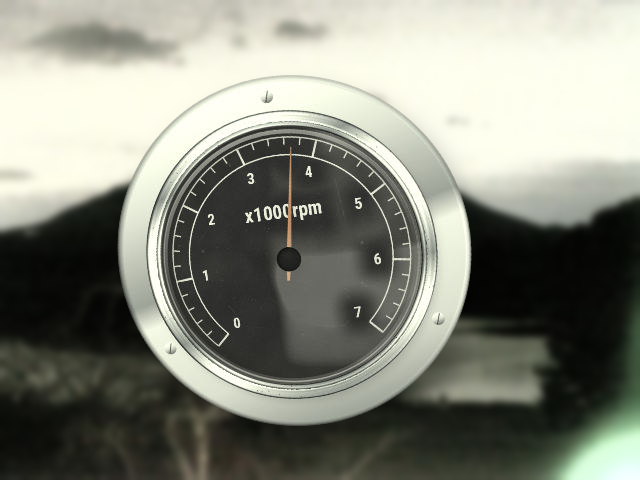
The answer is 3700 rpm
